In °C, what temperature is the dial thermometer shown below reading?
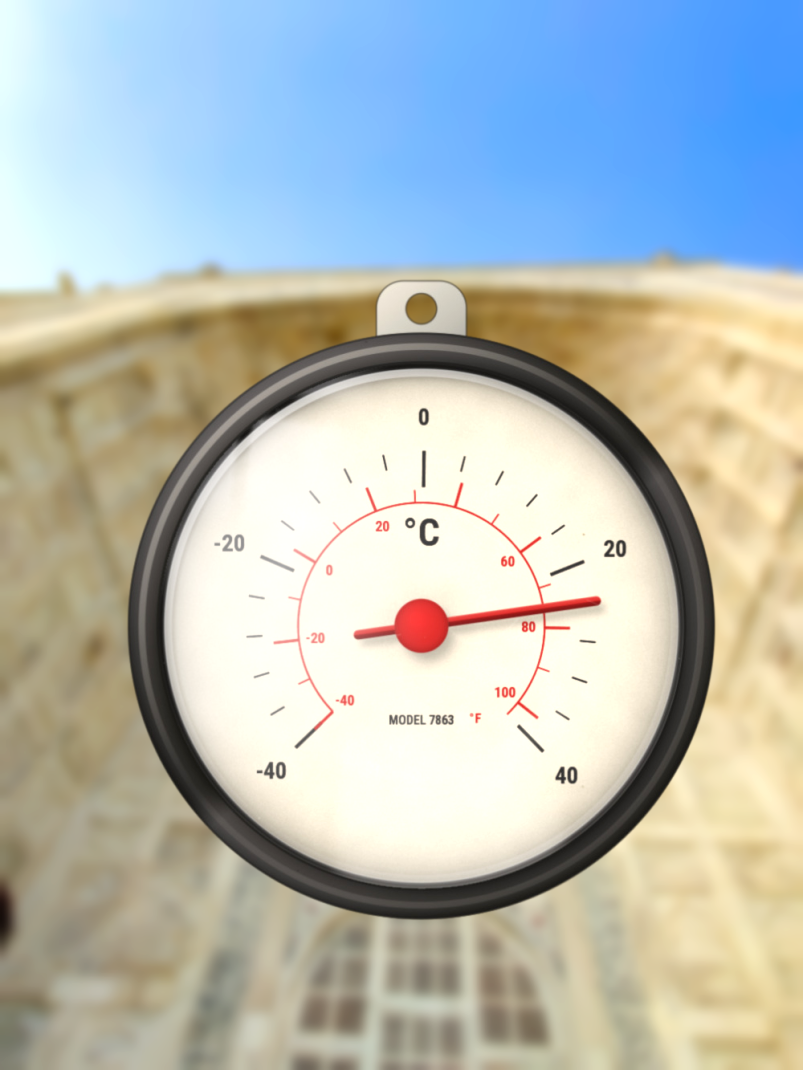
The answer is 24 °C
